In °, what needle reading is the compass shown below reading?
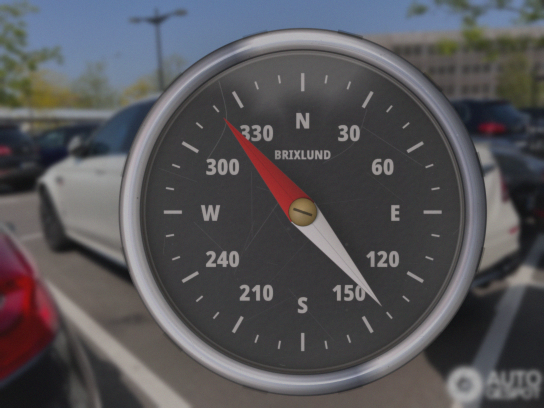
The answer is 320 °
